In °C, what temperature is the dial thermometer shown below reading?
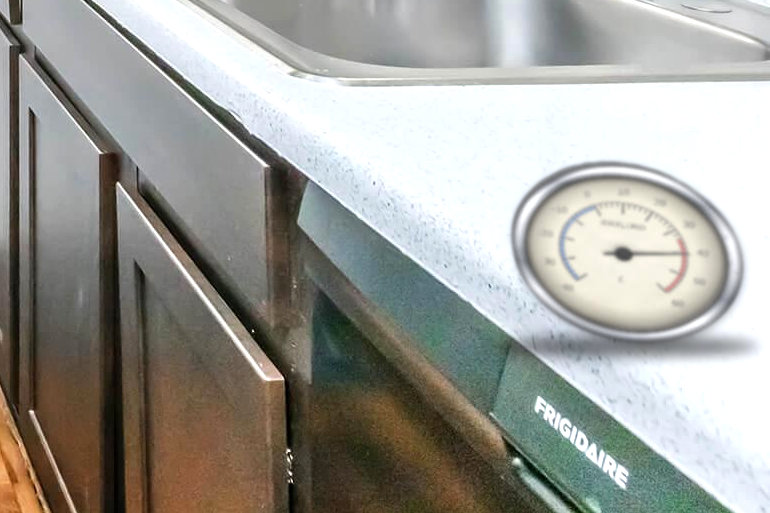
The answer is 40 °C
